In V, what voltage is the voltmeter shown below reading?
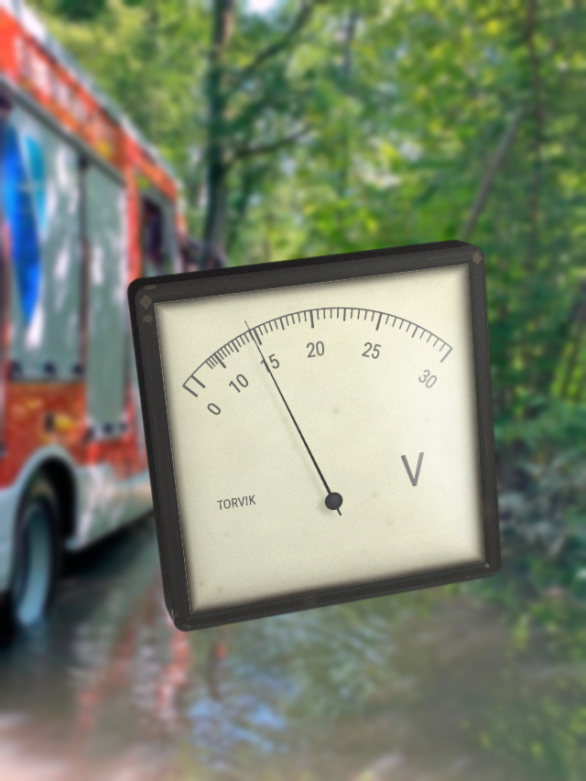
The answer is 14.5 V
